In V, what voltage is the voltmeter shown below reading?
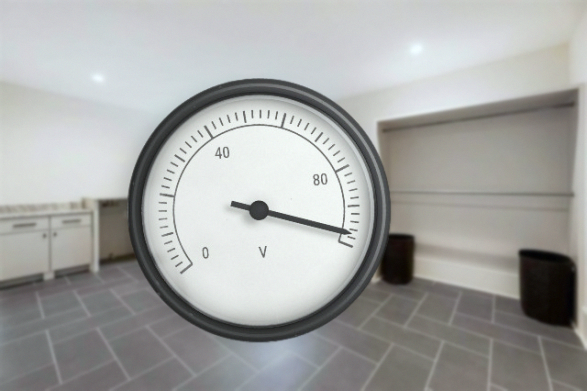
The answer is 97 V
